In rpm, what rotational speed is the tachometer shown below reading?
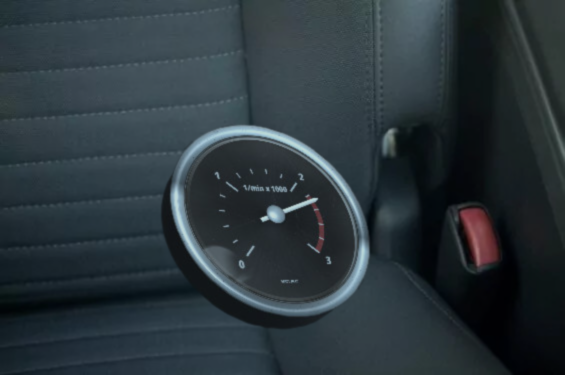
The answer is 2300 rpm
